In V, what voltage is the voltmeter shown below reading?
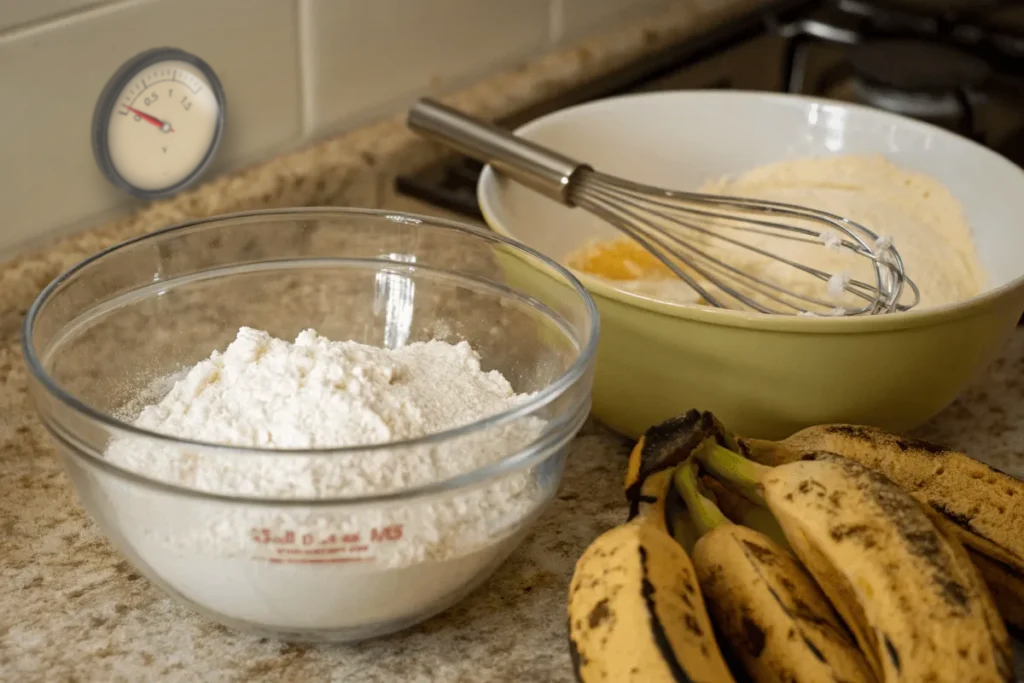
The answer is 0.1 V
